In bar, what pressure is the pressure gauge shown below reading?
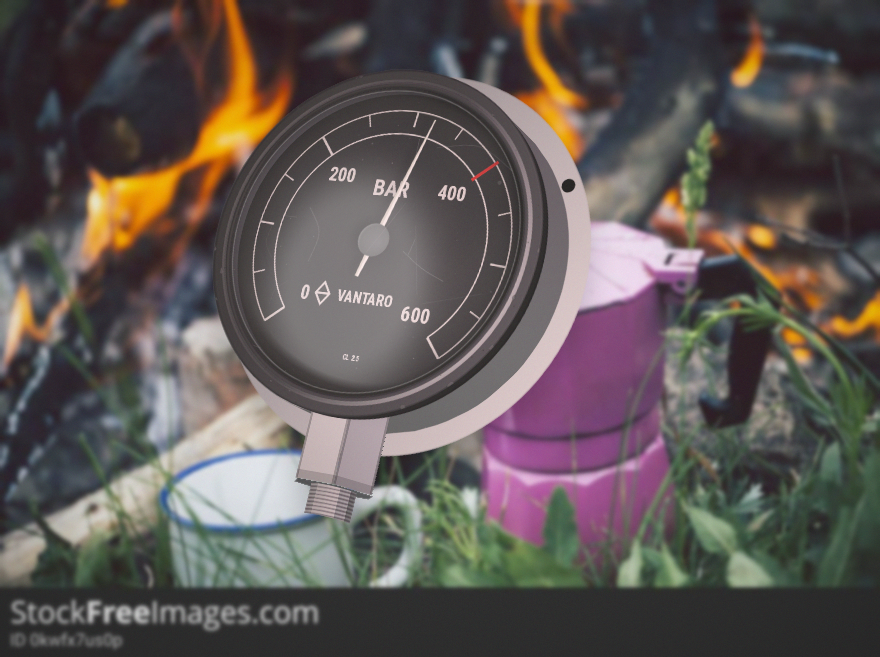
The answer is 325 bar
